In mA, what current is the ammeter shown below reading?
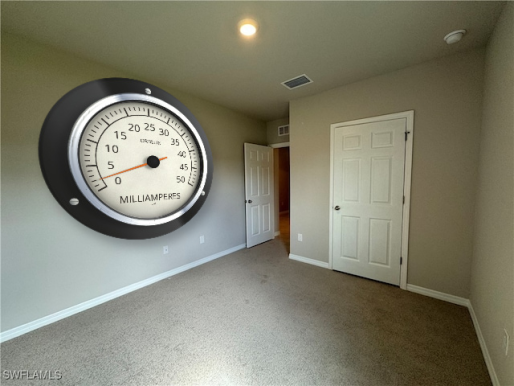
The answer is 2 mA
